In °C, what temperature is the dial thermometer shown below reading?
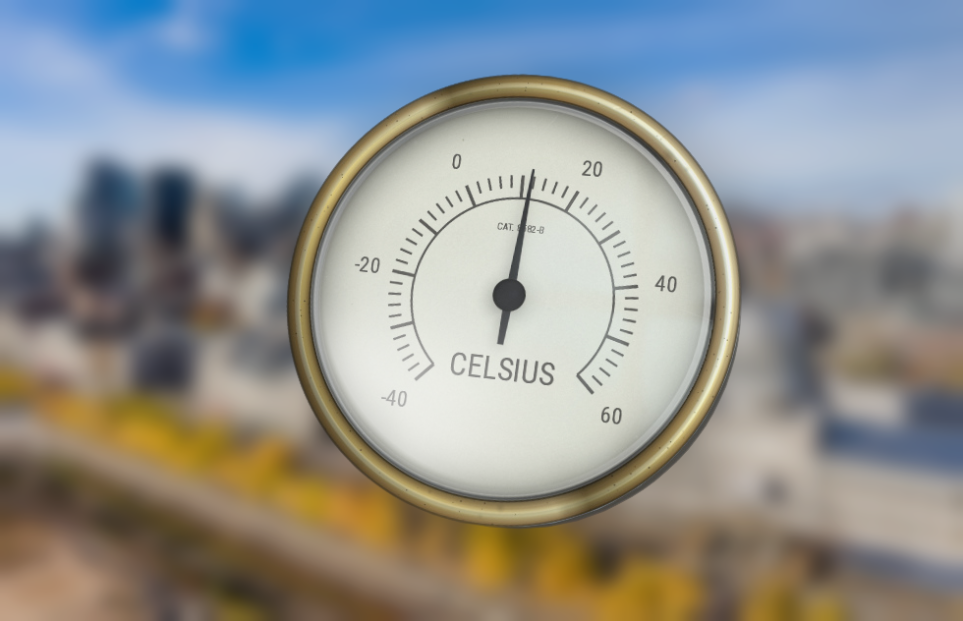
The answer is 12 °C
